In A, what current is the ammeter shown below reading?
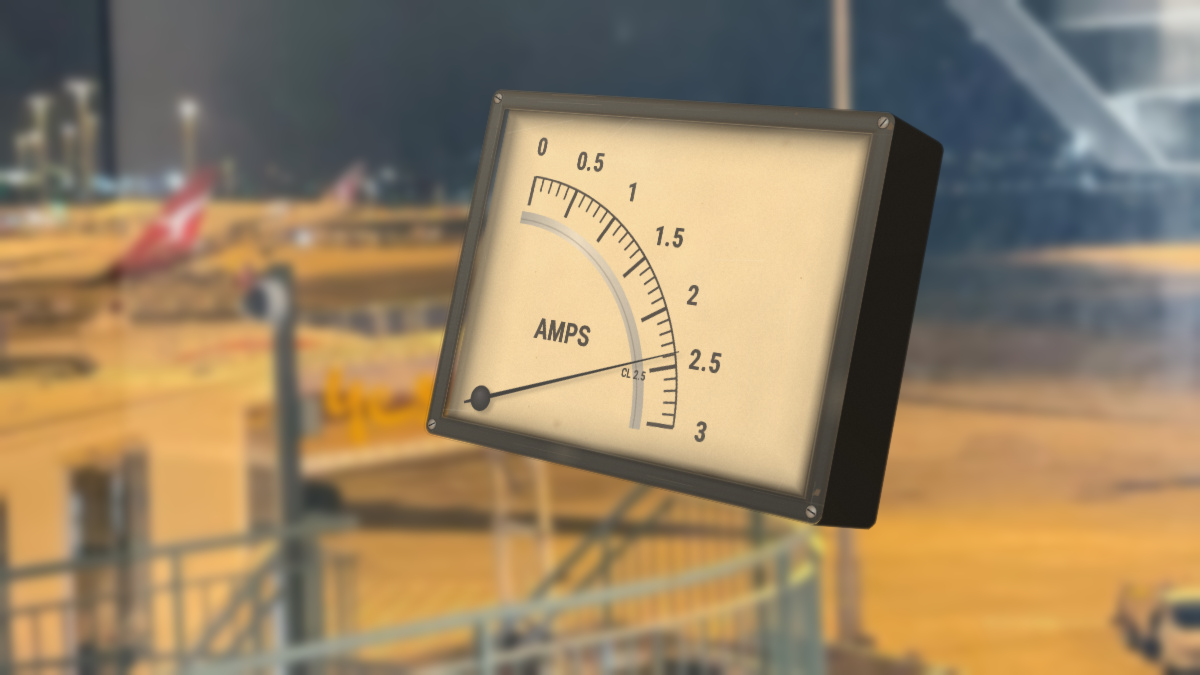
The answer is 2.4 A
